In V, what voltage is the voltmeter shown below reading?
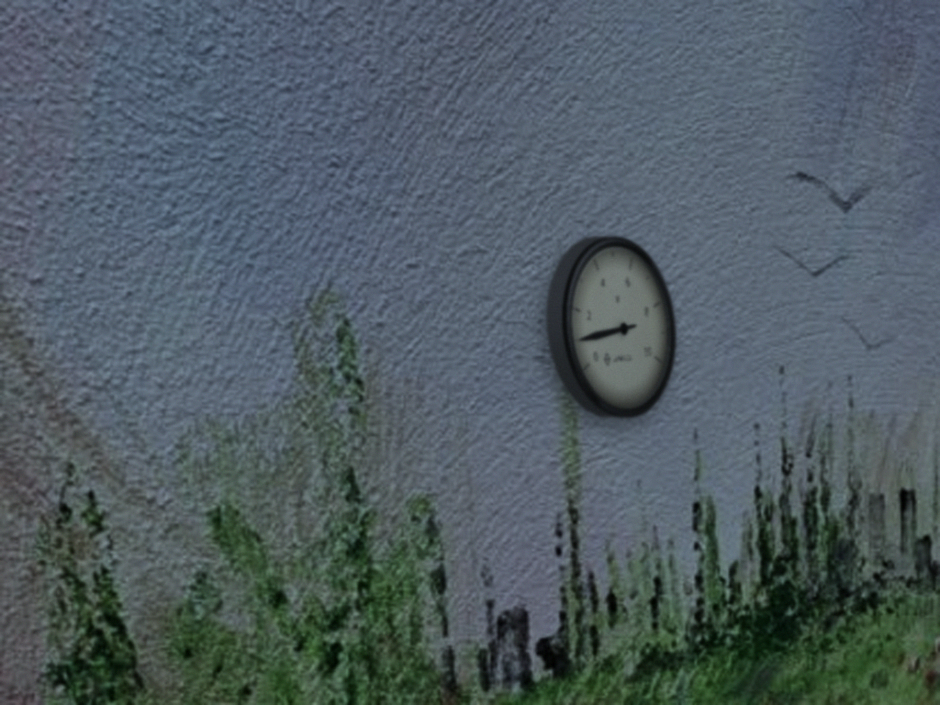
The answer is 1 V
